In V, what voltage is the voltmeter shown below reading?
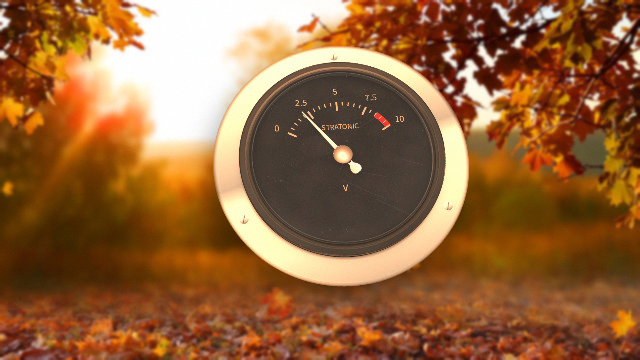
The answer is 2 V
